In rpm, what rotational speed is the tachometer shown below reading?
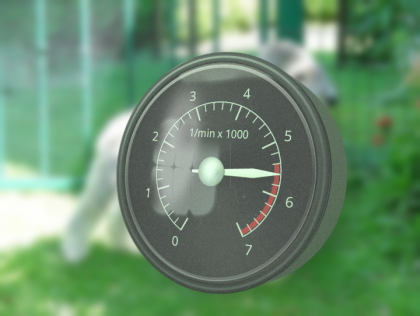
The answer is 5600 rpm
